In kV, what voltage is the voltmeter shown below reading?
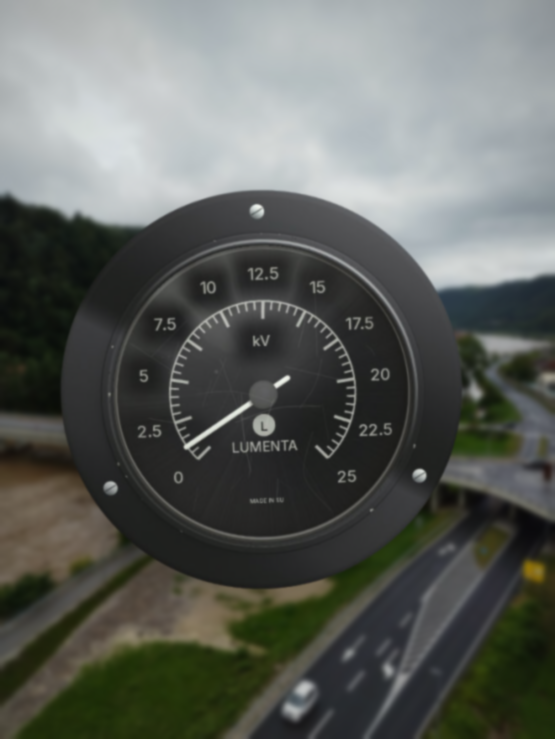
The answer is 1 kV
